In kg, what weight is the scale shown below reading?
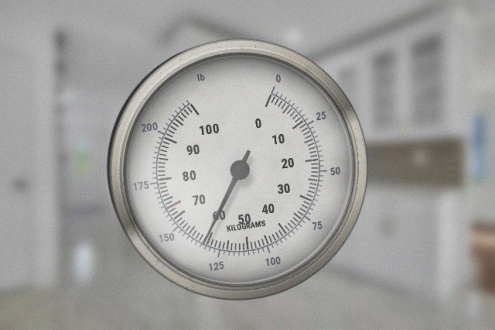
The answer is 61 kg
